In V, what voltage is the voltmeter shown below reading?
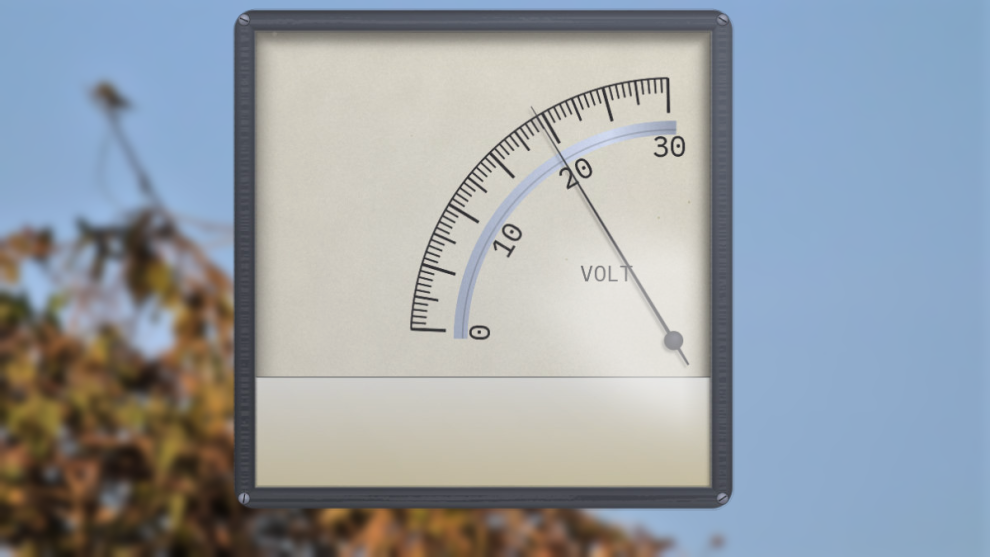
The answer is 19.5 V
